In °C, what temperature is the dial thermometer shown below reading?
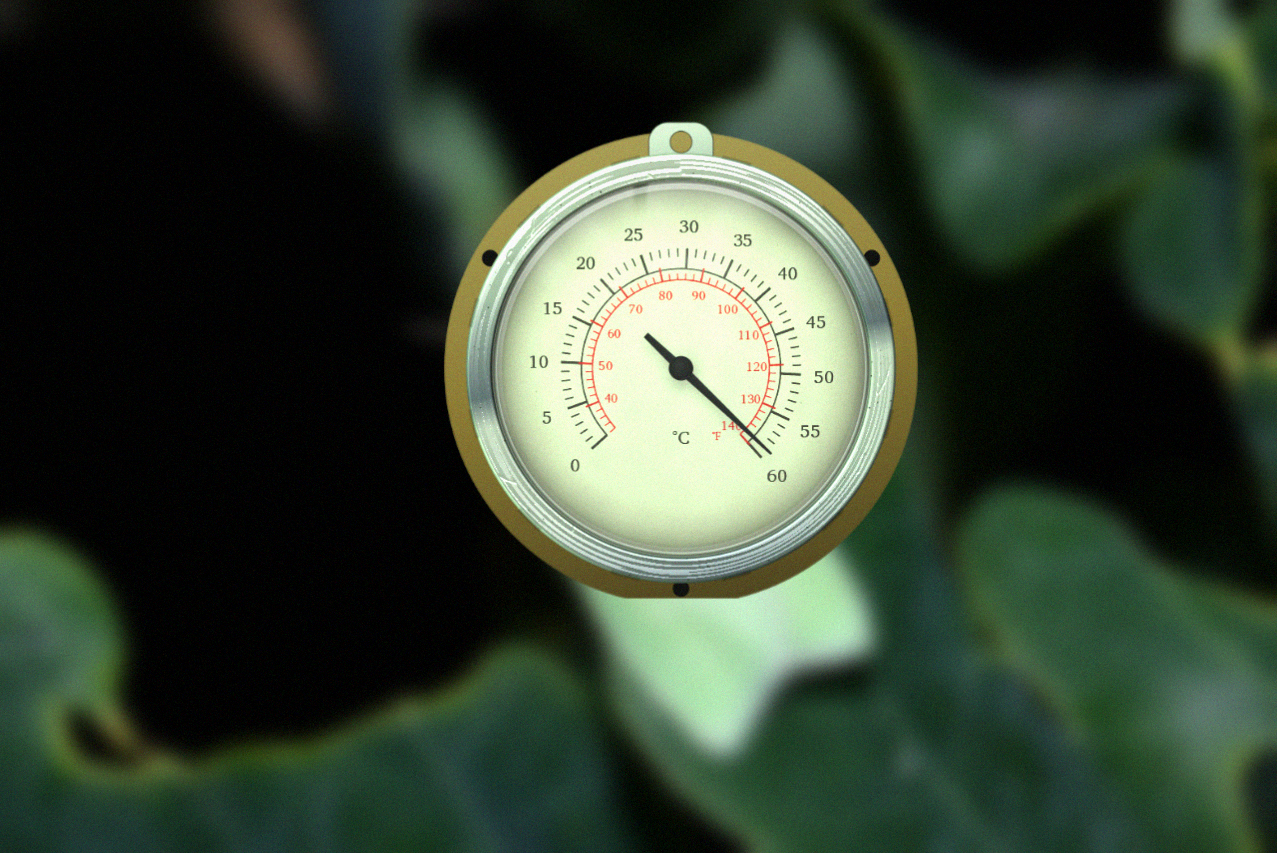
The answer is 59 °C
